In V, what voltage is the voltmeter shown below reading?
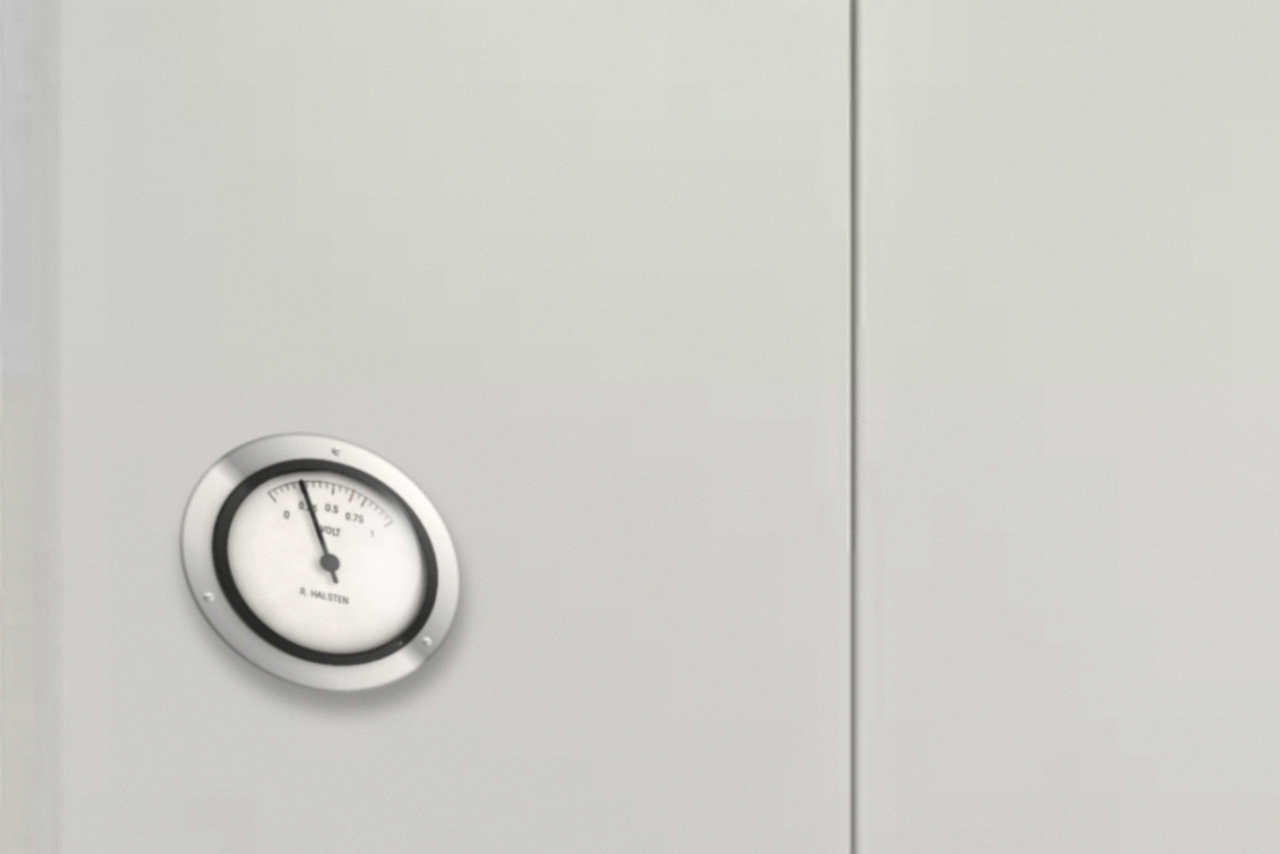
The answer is 0.25 V
